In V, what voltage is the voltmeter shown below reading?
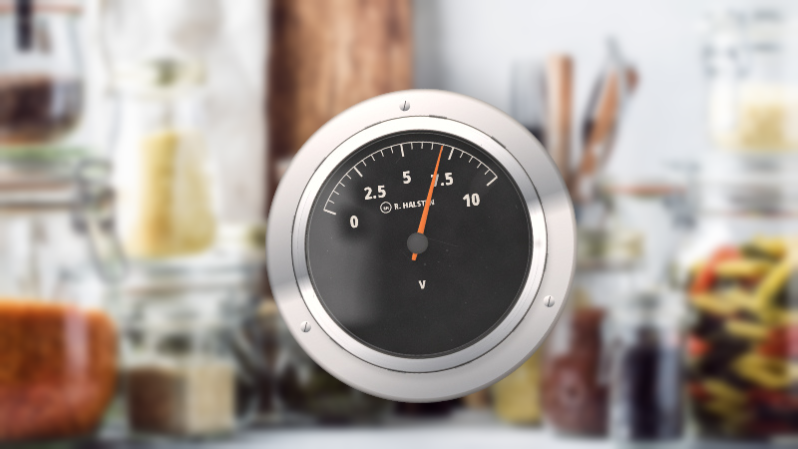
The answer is 7 V
